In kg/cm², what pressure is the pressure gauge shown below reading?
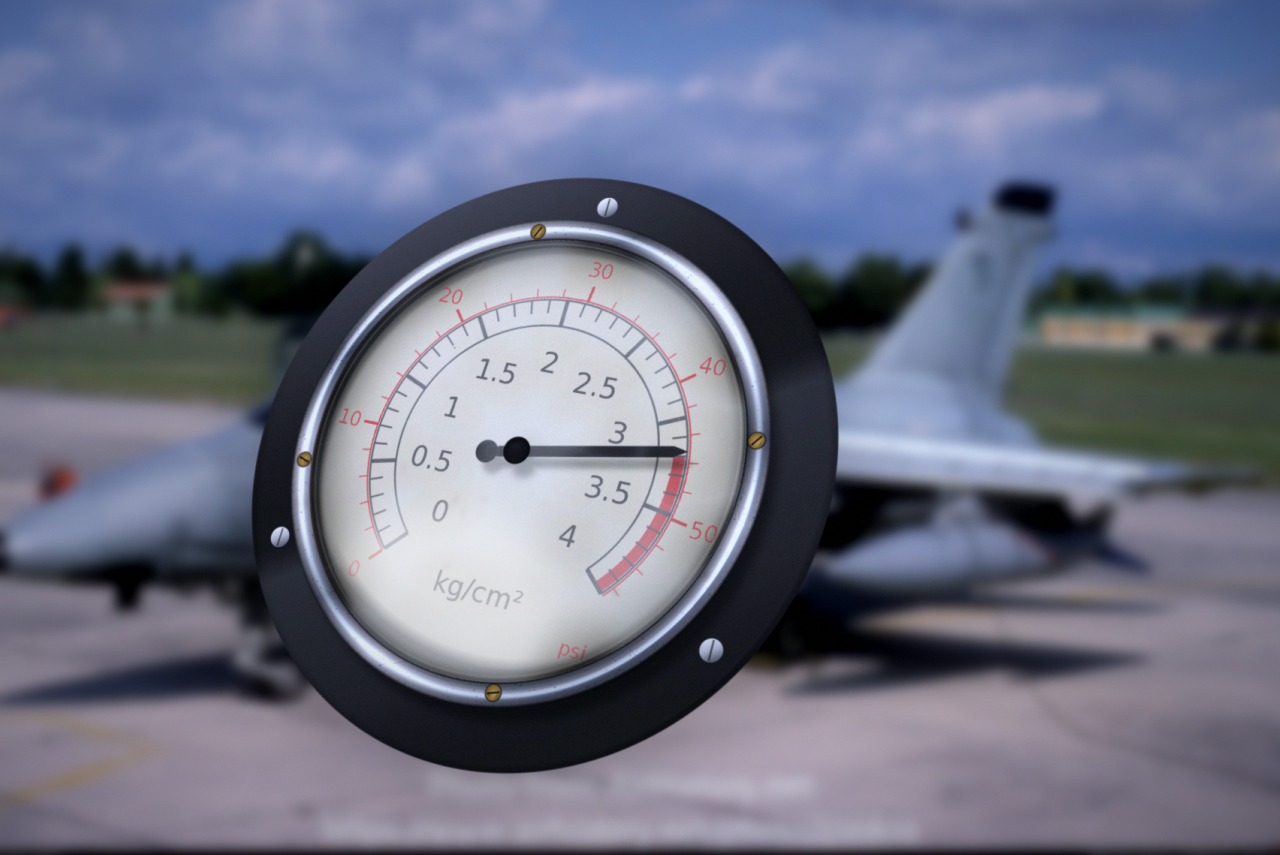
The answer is 3.2 kg/cm²
